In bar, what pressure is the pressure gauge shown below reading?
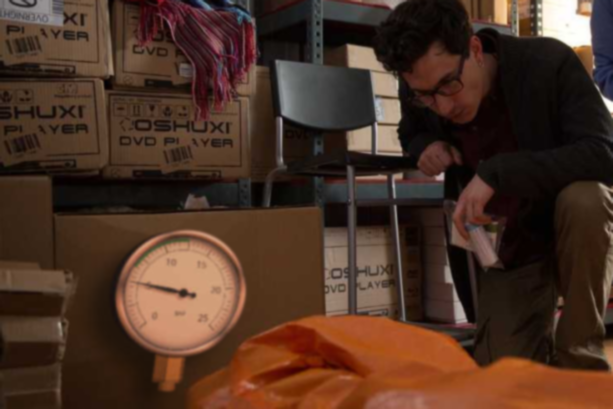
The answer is 5 bar
